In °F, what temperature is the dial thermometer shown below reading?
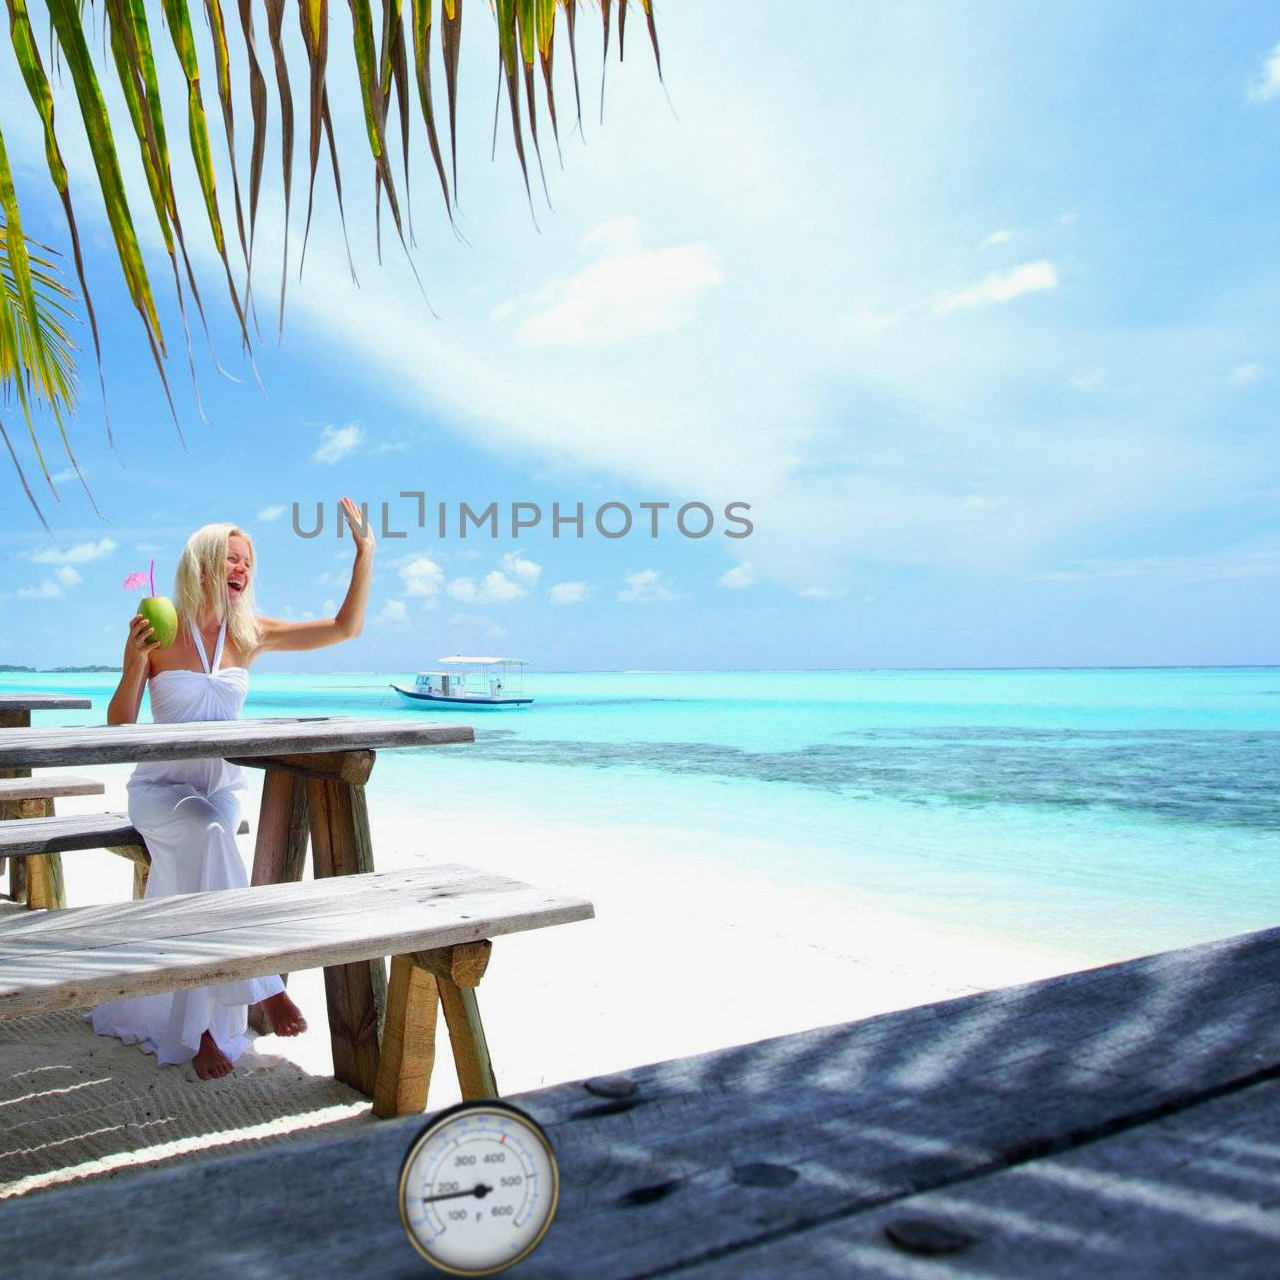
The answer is 175 °F
